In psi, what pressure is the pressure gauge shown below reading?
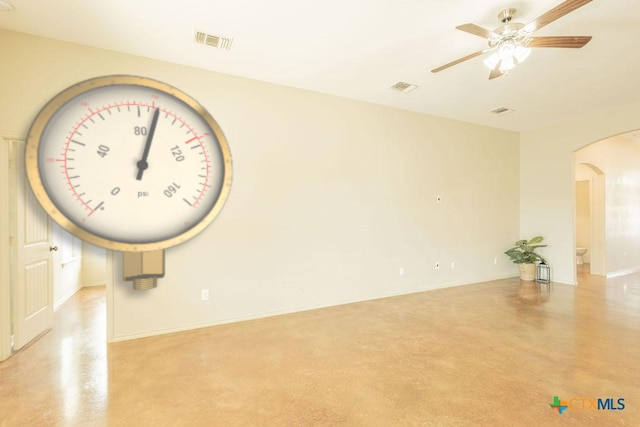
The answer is 90 psi
